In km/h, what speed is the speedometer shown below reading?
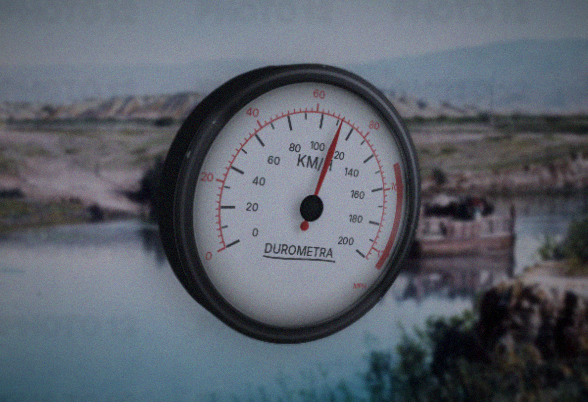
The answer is 110 km/h
